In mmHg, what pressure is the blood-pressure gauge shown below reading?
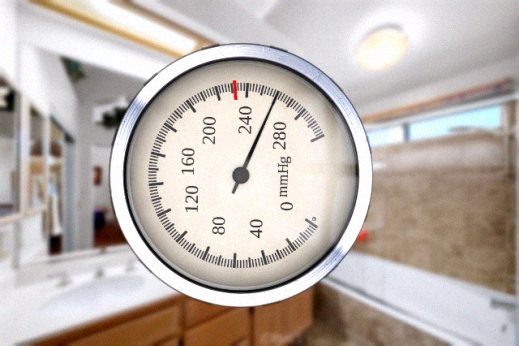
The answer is 260 mmHg
